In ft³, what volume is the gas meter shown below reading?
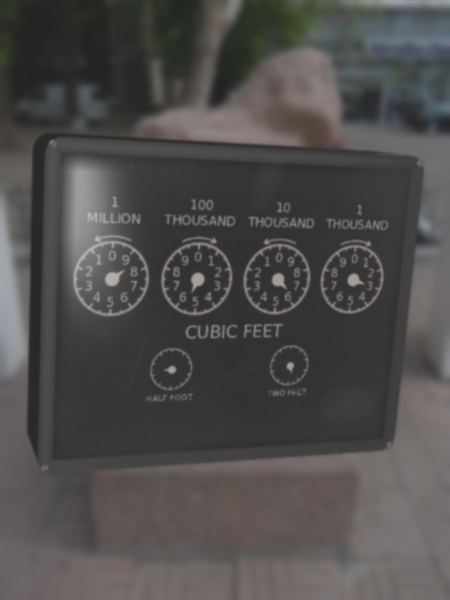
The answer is 856300 ft³
